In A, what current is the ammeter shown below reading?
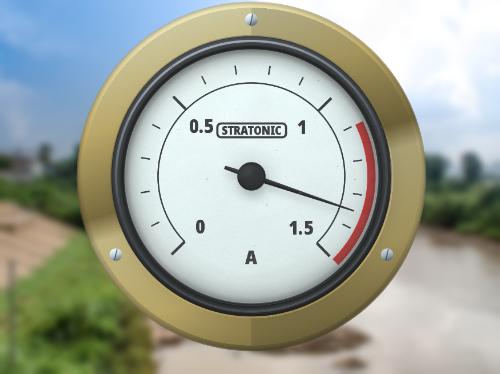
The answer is 1.35 A
